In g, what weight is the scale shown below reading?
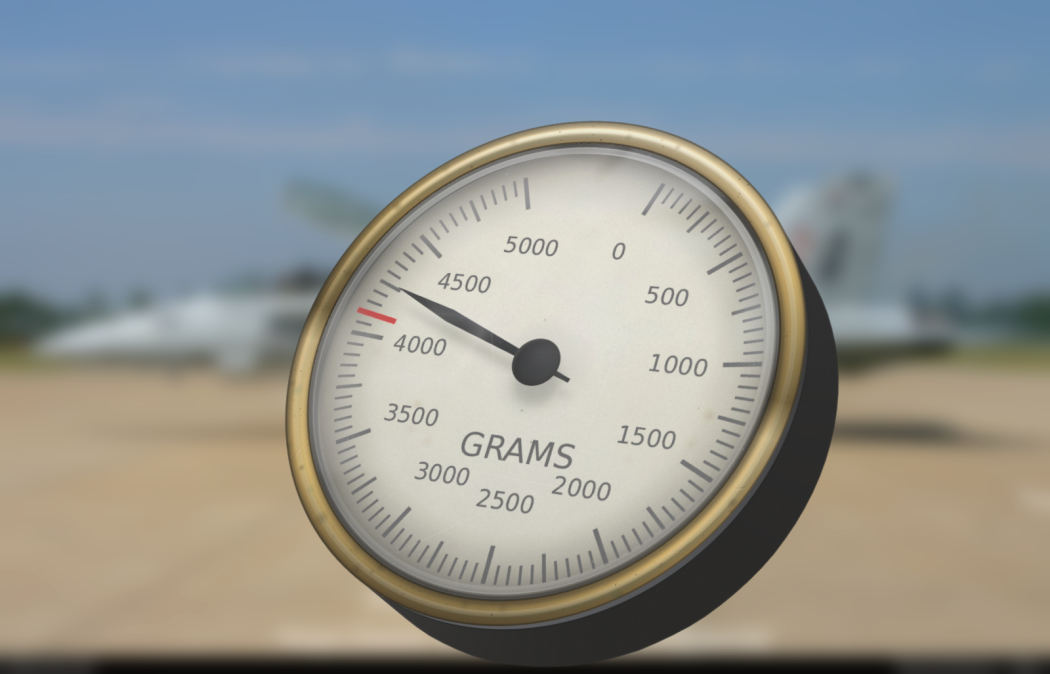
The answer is 4250 g
